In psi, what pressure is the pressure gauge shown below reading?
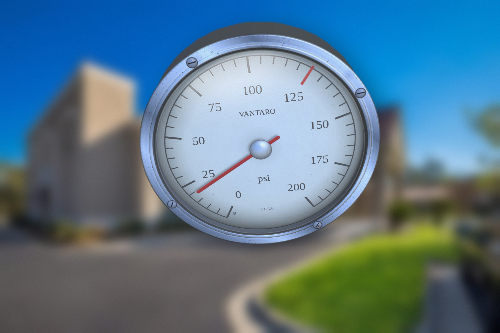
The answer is 20 psi
